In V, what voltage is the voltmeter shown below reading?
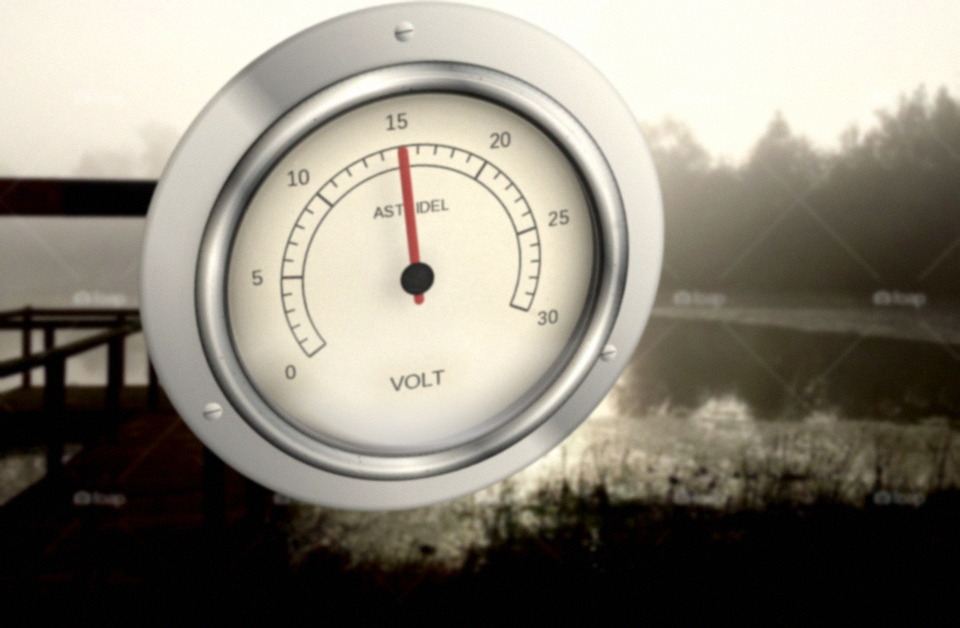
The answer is 15 V
